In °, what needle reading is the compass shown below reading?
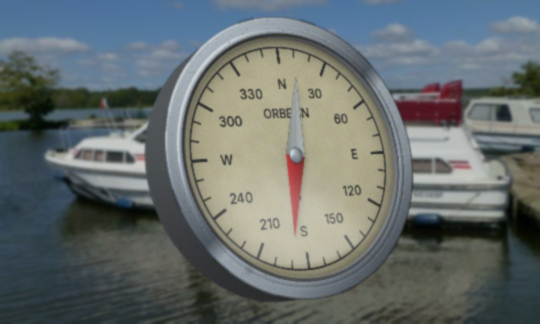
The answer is 190 °
